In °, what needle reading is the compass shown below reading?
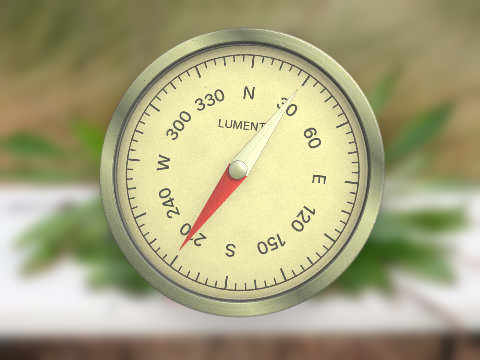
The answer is 210 °
